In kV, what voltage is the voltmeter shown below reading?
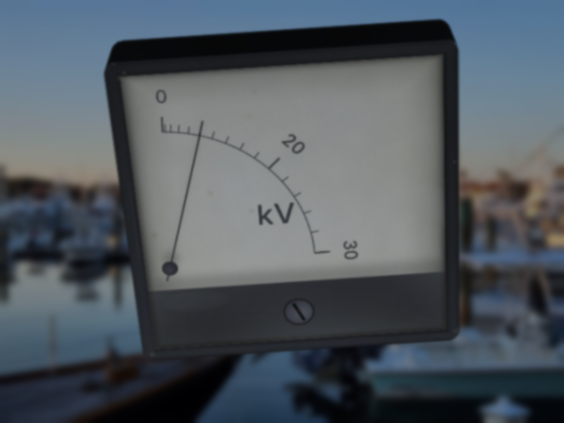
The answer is 10 kV
